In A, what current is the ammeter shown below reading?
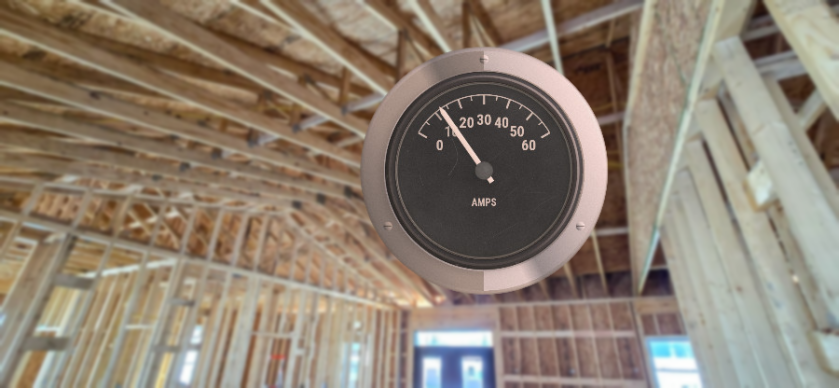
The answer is 12.5 A
